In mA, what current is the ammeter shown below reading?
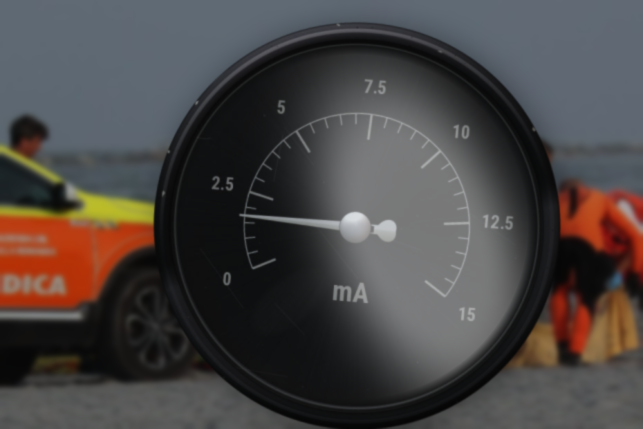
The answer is 1.75 mA
